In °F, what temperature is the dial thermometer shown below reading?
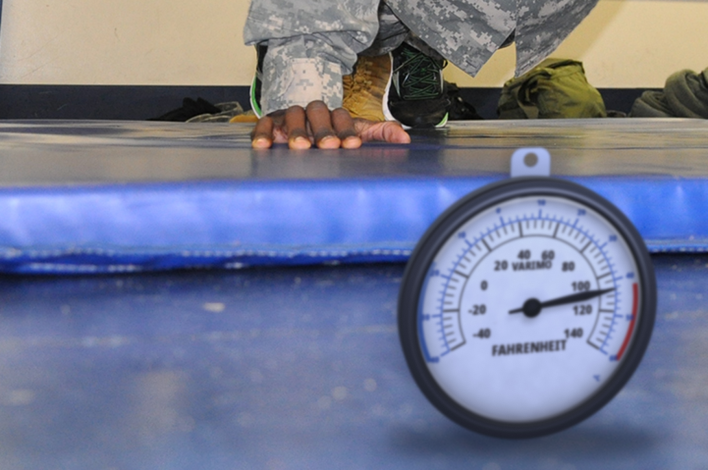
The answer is 108 °F
